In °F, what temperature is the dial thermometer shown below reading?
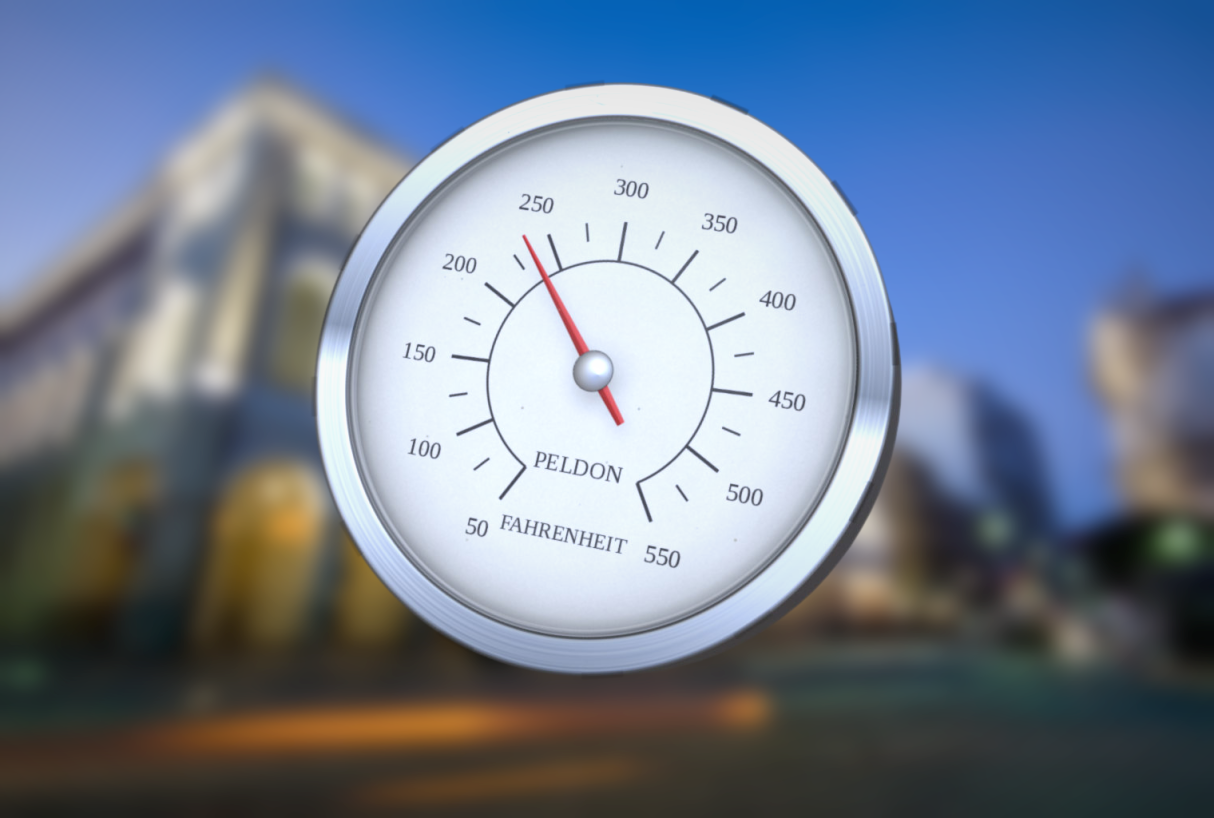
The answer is 237.5 °F
